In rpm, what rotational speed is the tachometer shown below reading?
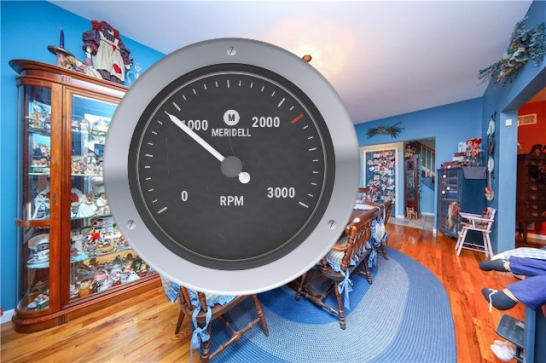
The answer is 900 rpm
